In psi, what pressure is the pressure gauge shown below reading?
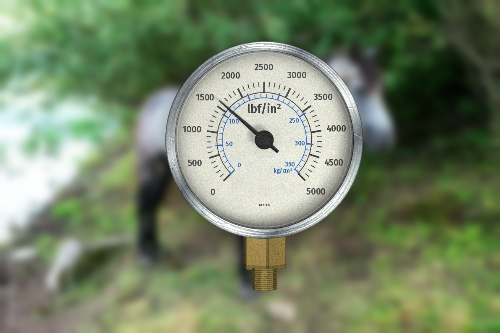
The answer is 1600 psi
